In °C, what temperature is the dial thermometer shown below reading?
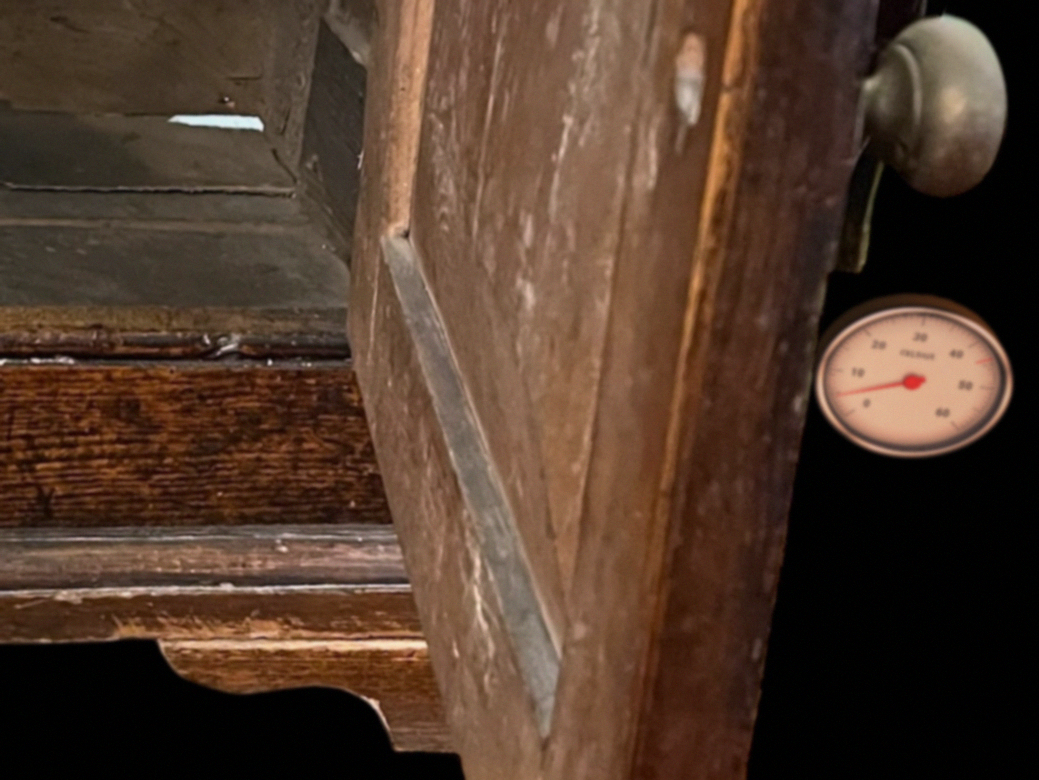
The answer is 5 °C
